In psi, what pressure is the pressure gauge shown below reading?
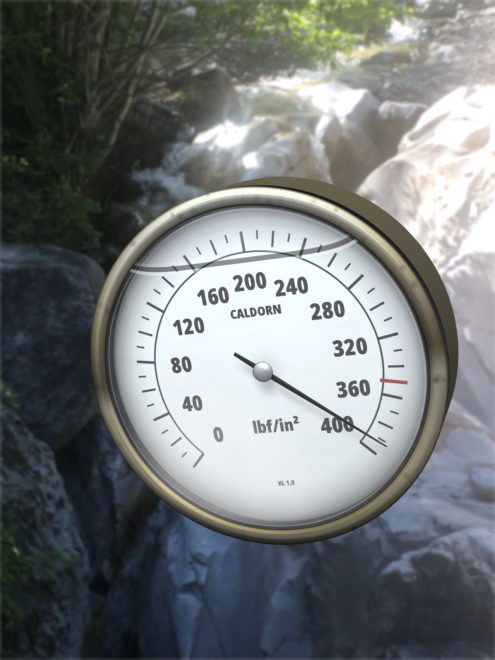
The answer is 390 psi
